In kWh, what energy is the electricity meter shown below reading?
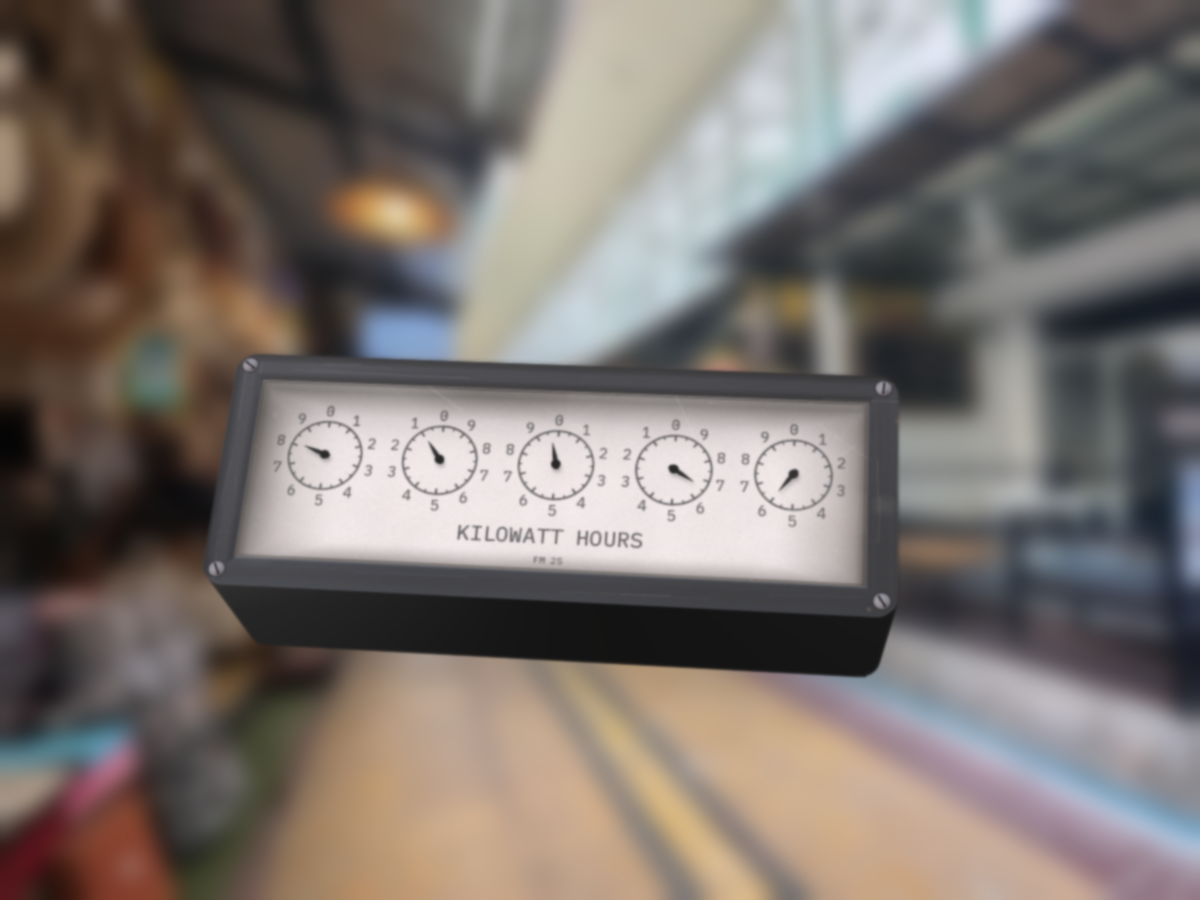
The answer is 80966 kWh
